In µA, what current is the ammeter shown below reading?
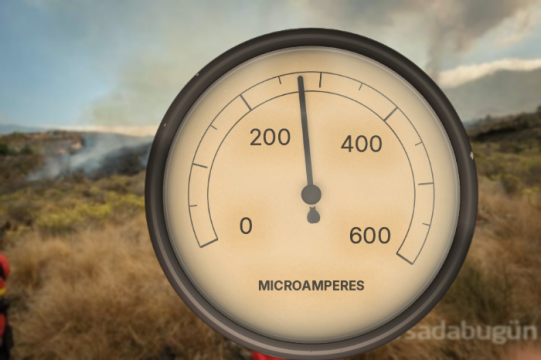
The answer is 275 µA
